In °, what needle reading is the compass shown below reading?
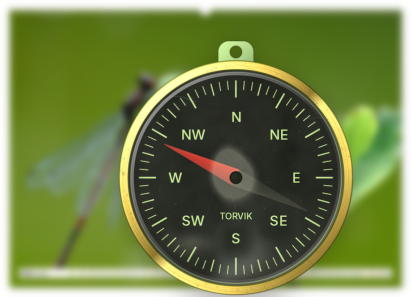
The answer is 295 °
